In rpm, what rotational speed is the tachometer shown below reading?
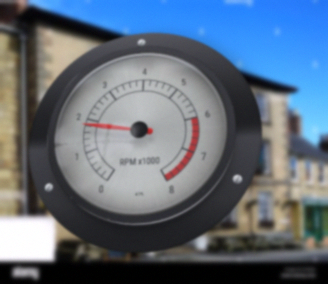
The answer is 1800 rpm
